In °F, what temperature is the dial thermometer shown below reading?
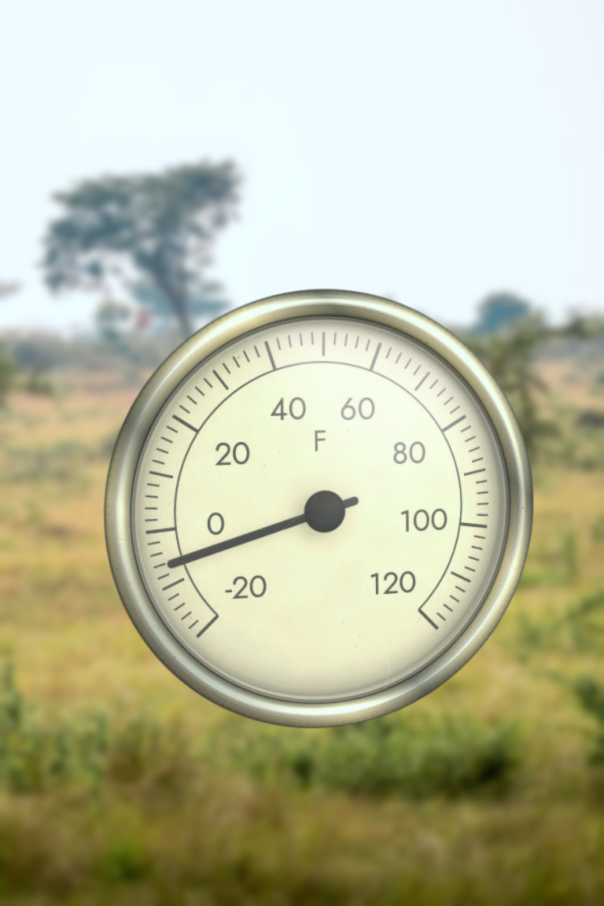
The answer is -6 °F
